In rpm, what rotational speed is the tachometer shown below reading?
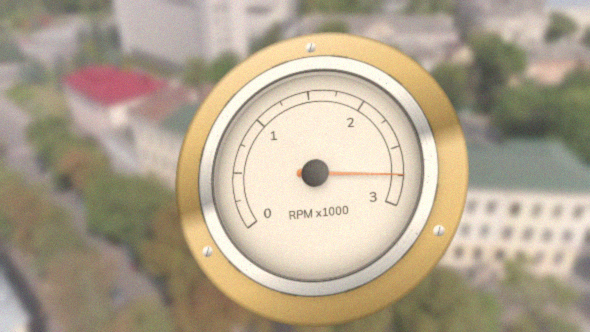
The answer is 2750 rpm
